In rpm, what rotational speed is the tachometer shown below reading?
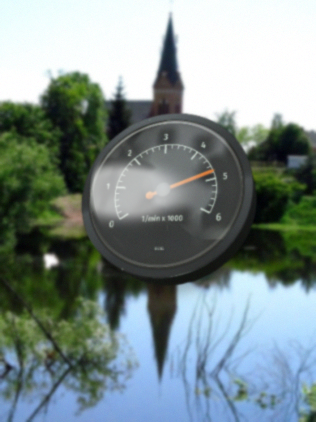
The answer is 4800 rpm
